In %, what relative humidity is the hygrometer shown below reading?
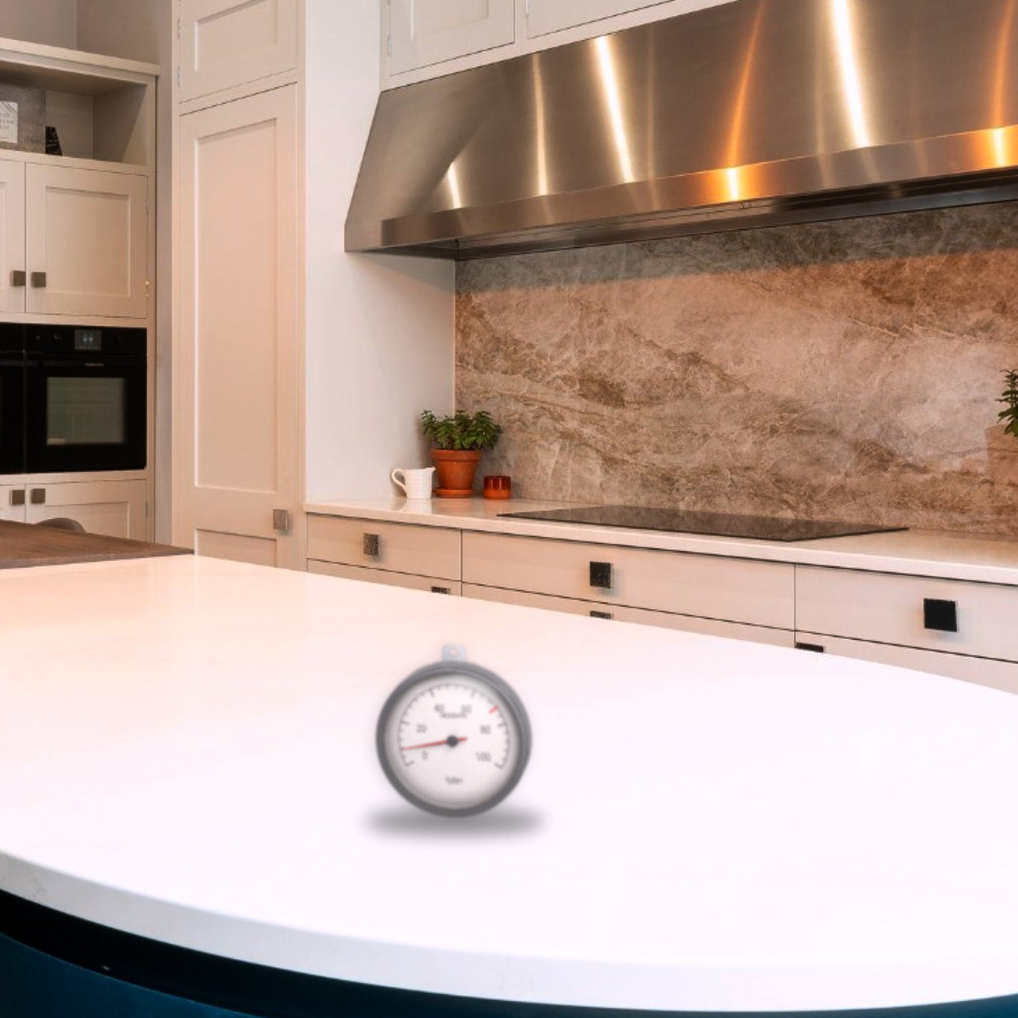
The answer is 8 %
